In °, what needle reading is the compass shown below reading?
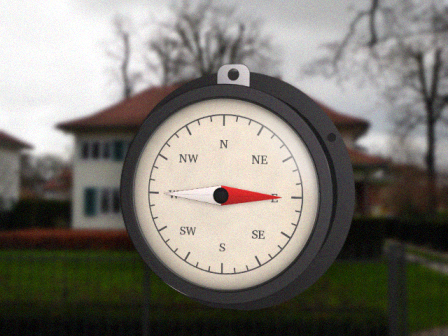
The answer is 90 °
